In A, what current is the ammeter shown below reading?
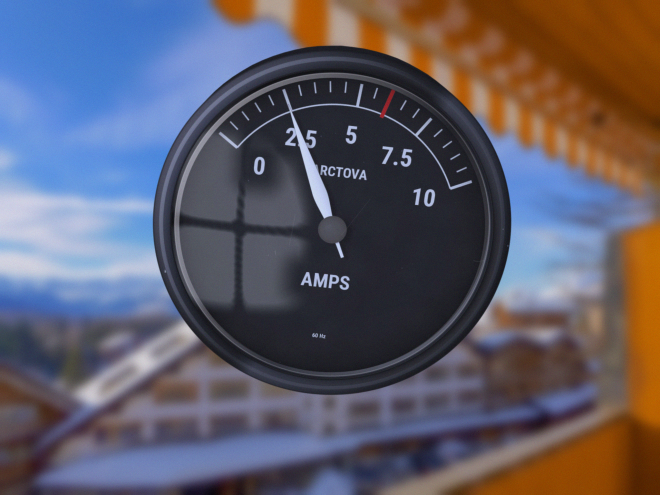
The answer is 2.5 A
